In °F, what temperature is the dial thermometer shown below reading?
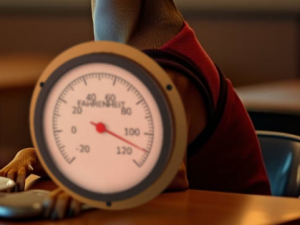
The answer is 110 °F
